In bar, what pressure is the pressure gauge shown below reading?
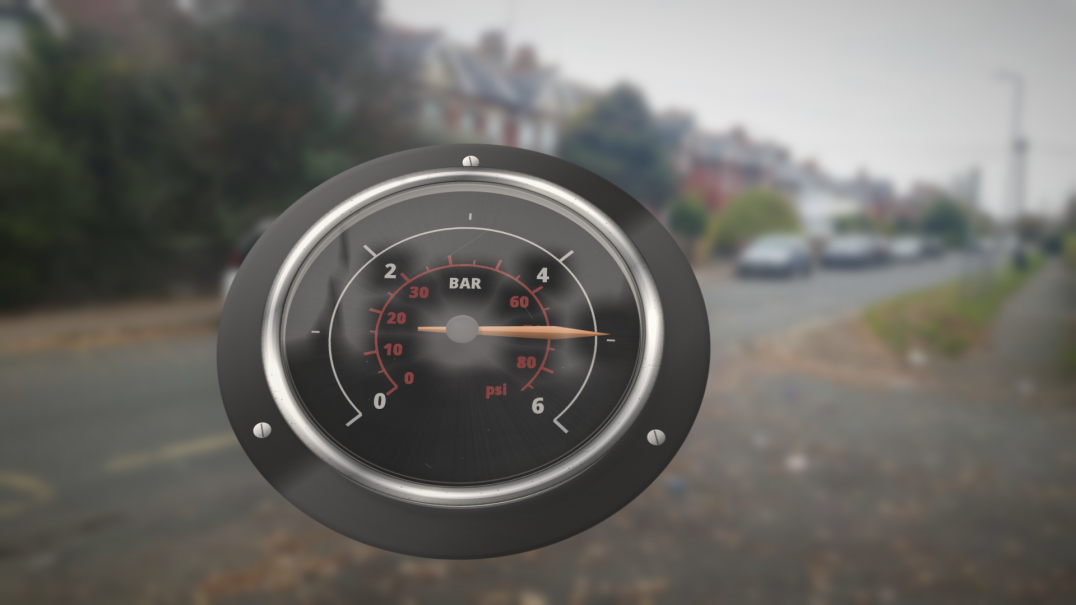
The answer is 5 bar
